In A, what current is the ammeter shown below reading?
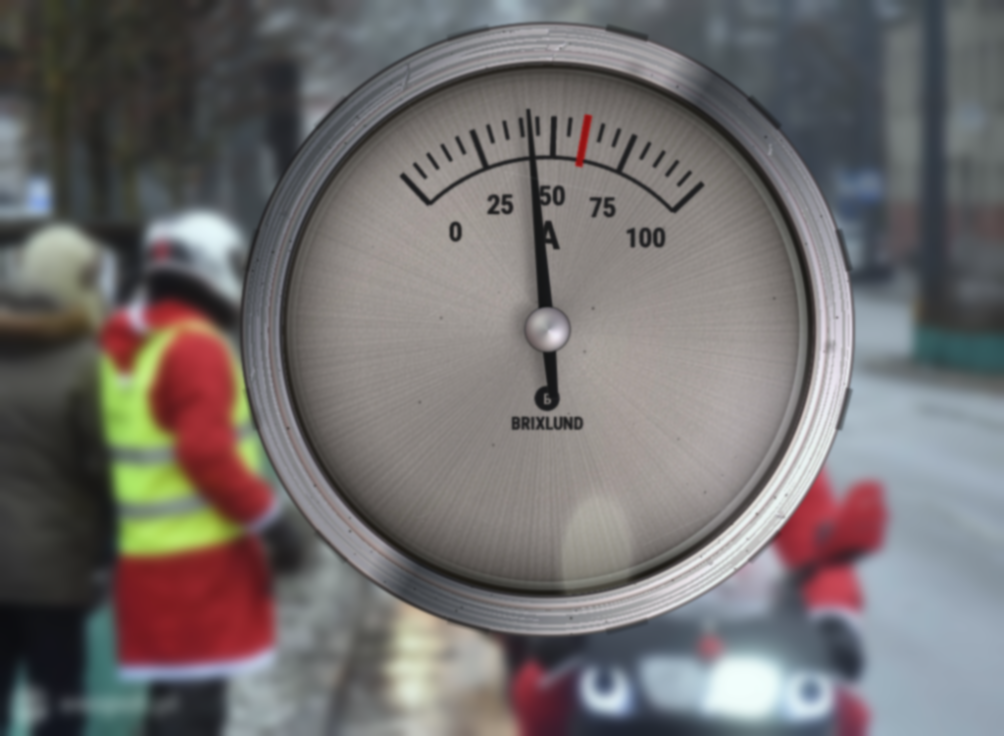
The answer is 42.5 A
